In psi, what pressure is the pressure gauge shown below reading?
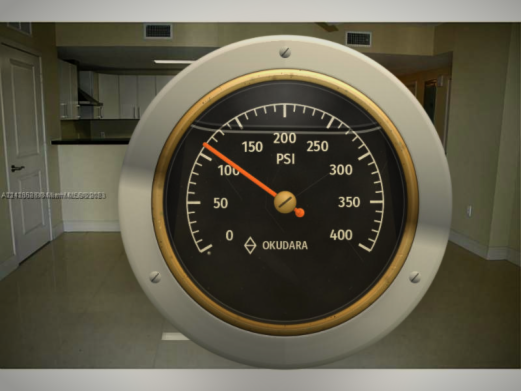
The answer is 110 psi
